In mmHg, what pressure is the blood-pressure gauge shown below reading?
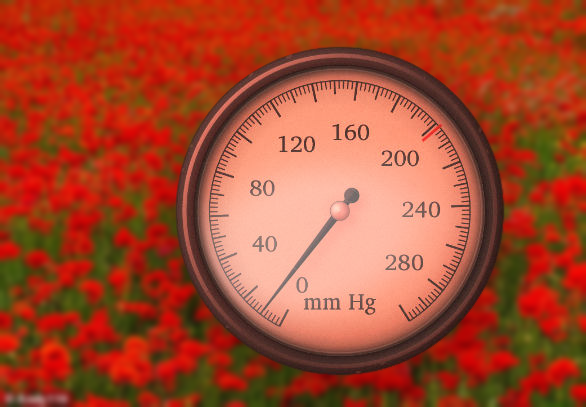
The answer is 10 mmHg
